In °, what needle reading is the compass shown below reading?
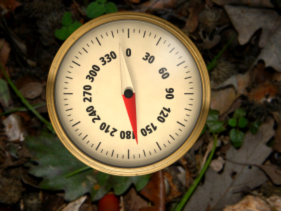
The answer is 170 °
